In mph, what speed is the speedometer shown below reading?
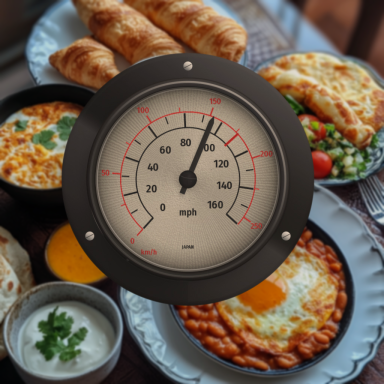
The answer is 95 mph
